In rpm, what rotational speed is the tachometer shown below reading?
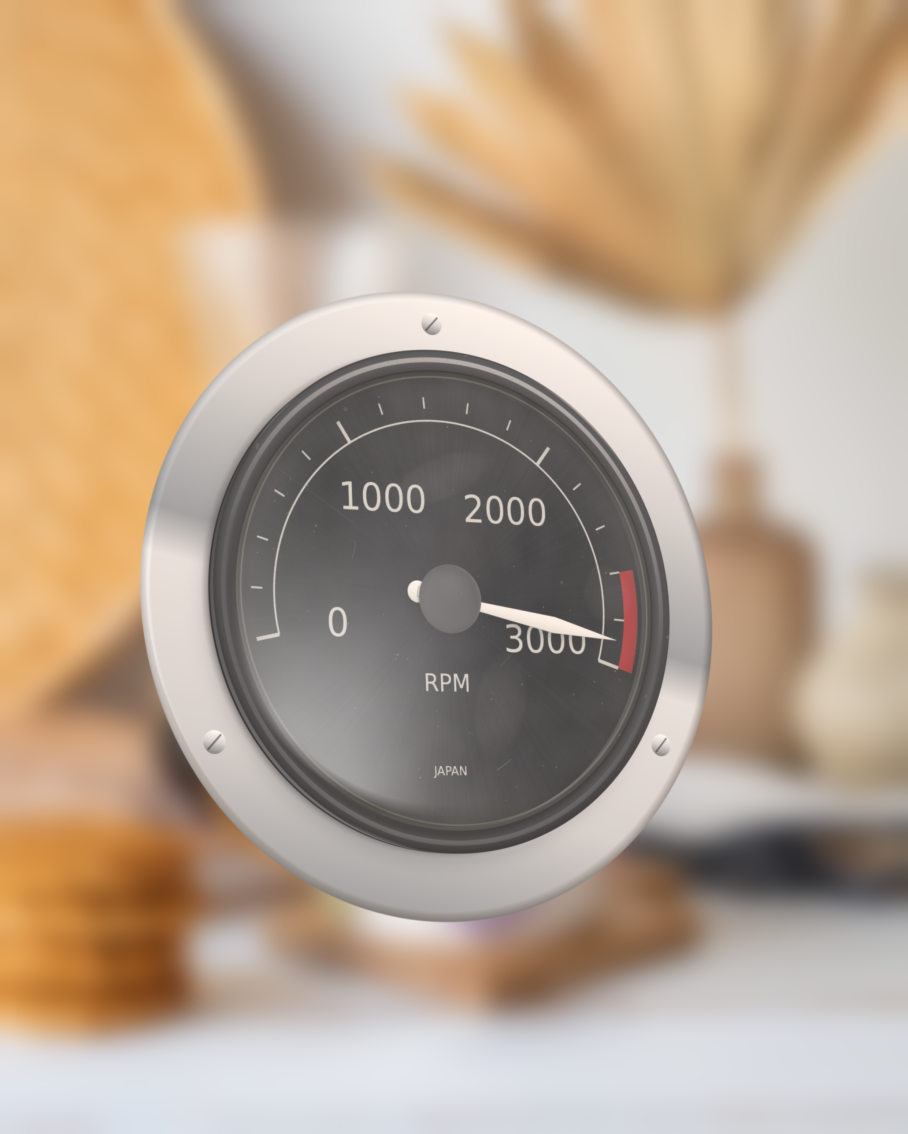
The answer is 2900 rpm
